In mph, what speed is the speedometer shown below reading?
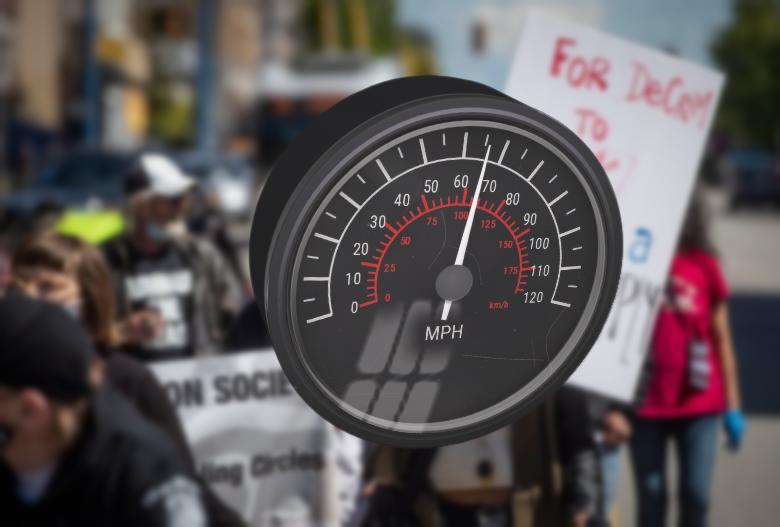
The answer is 65 mph
